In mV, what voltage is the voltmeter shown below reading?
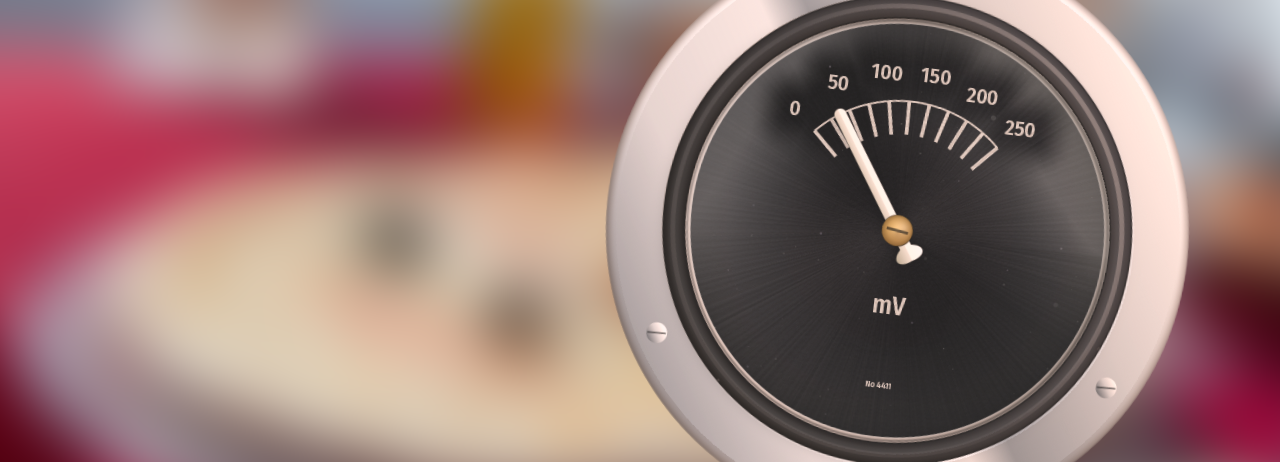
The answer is 37.5 mV
